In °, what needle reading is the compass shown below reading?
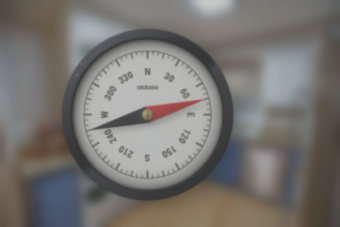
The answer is 75 °
